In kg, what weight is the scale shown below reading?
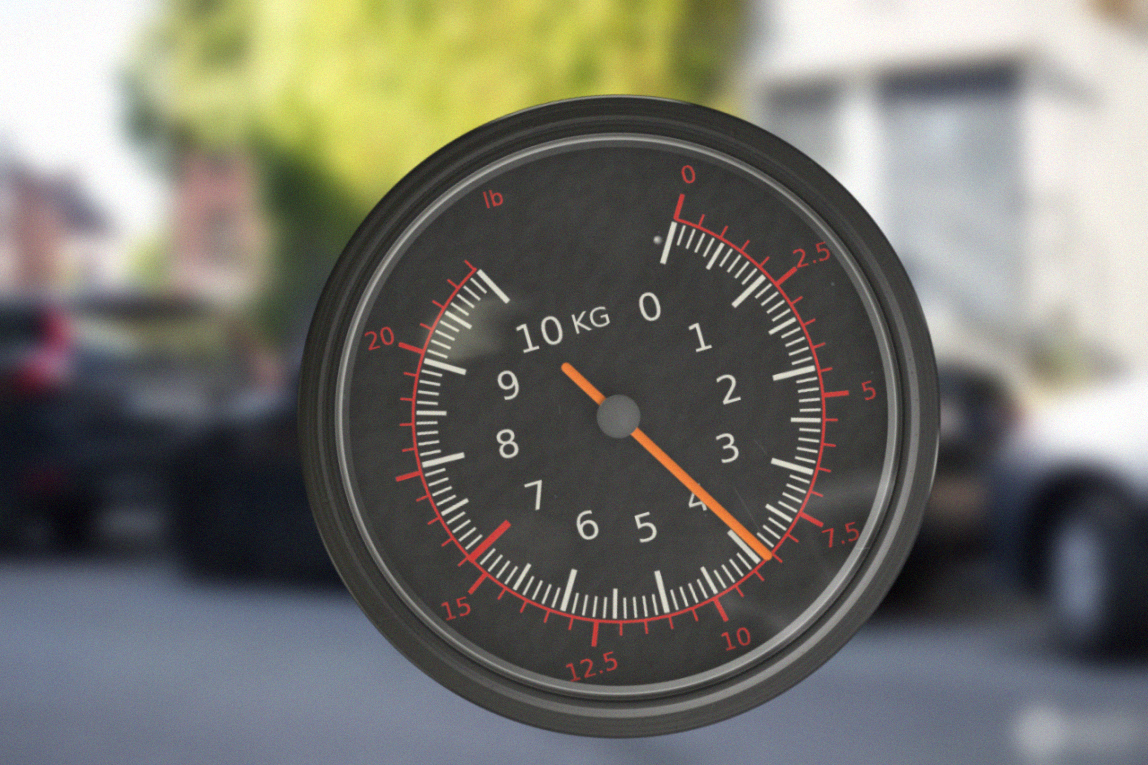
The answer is 3.9 kg
